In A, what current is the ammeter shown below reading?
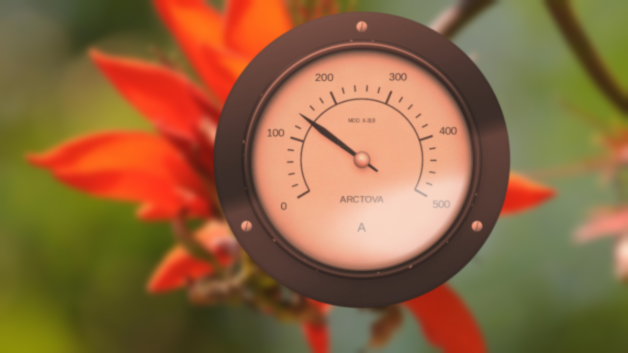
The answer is 140 A
